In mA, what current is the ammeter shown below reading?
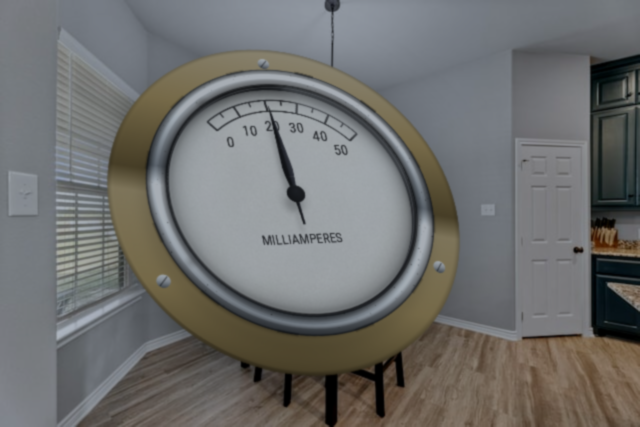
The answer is 20 mA
